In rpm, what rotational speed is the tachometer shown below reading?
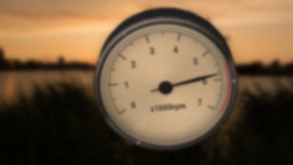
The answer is 5750 rpm
